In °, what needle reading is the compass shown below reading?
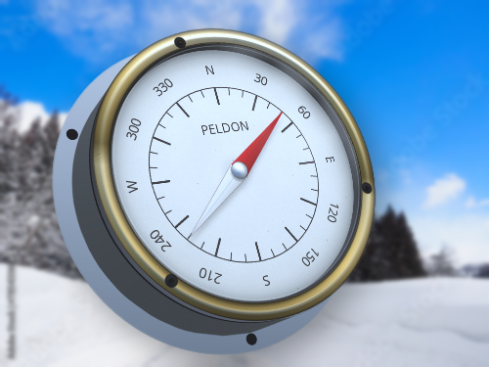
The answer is 50 °
